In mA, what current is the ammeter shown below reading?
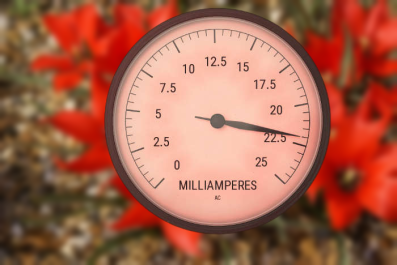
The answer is 22 mA
